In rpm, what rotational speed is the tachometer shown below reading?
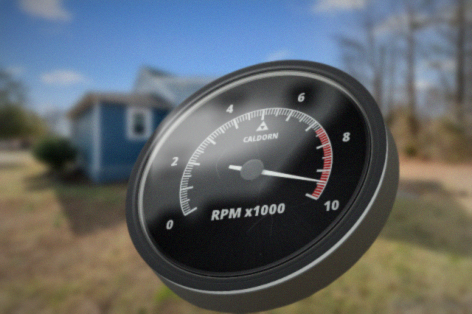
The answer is 9500 rpm
